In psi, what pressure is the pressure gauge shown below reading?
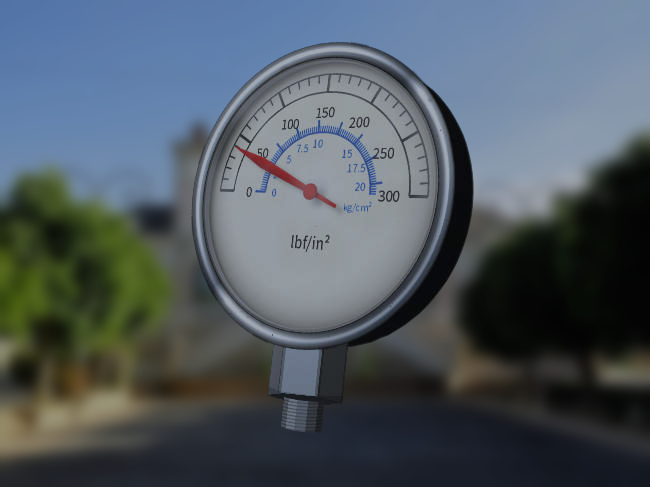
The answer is 40 psi
